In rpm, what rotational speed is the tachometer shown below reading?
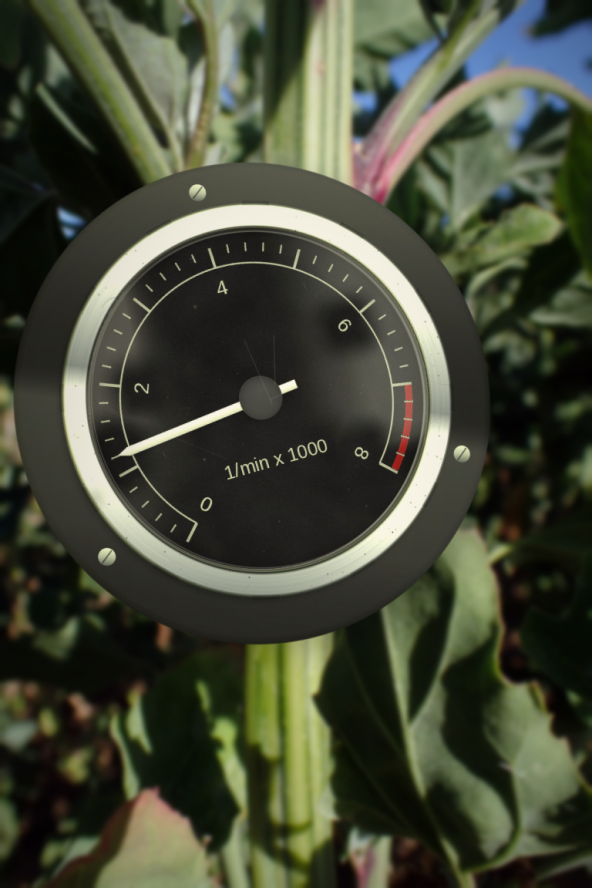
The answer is 1200 rpm
